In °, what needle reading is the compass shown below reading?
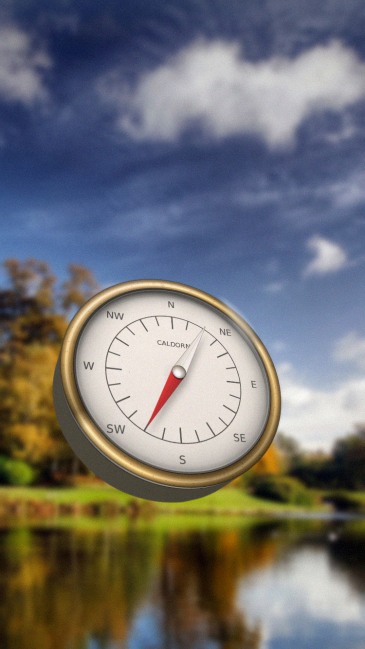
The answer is 210 °
